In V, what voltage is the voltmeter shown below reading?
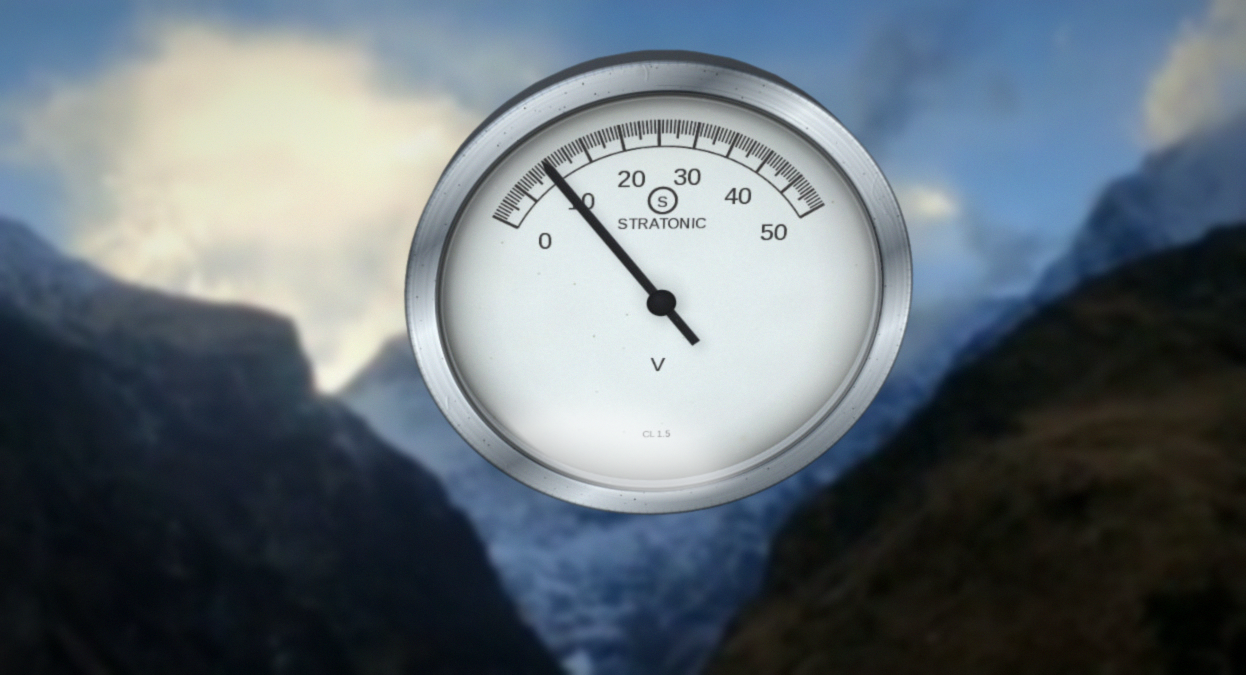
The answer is 10 V
